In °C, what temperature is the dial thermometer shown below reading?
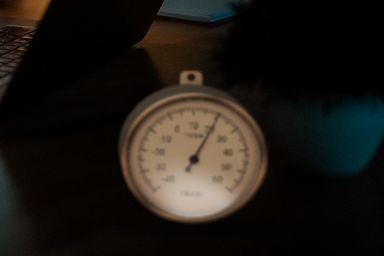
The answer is 20 °C
